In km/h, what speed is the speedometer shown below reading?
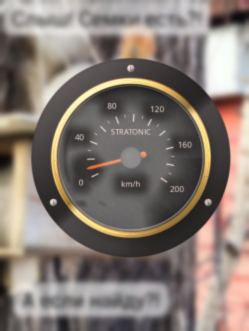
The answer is 10 km/h
